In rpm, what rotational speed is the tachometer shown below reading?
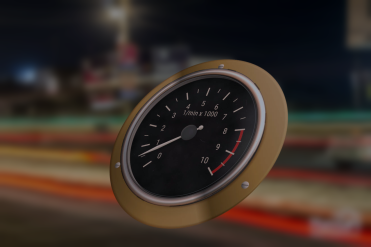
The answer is 500 rpm
